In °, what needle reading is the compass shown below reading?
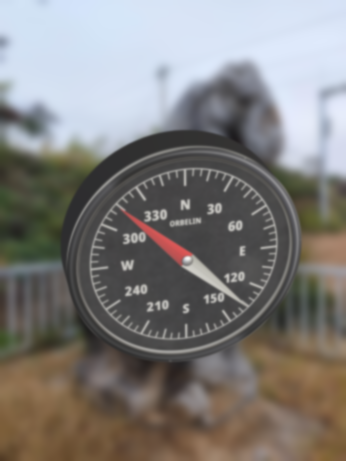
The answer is 315 °
